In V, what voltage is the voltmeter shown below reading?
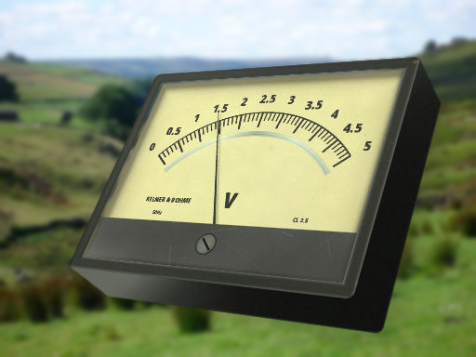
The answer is 1.5 V
